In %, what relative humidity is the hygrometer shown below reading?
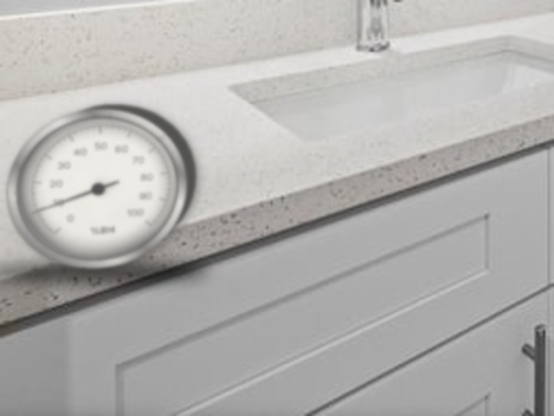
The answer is 10 %
